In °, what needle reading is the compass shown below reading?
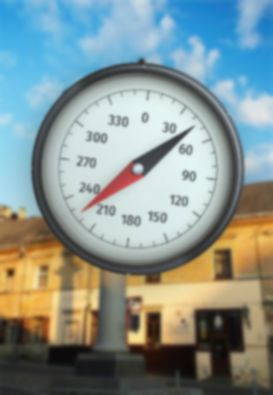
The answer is 225 °
